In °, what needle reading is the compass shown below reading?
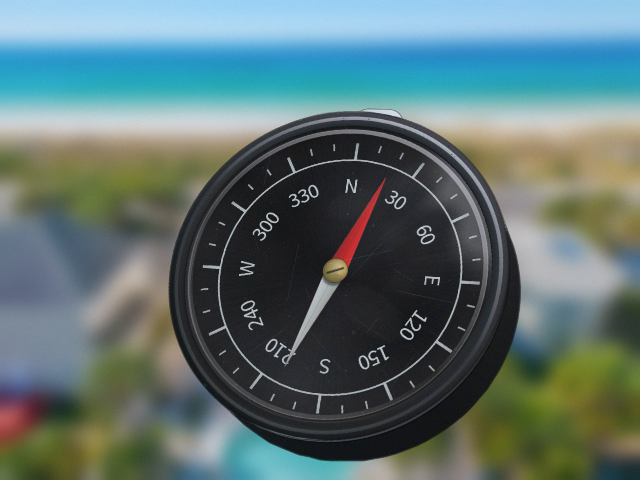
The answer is 20 °
